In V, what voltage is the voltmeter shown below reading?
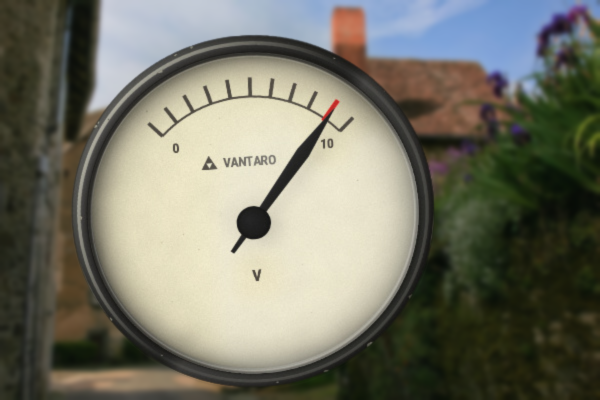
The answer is 9 V
